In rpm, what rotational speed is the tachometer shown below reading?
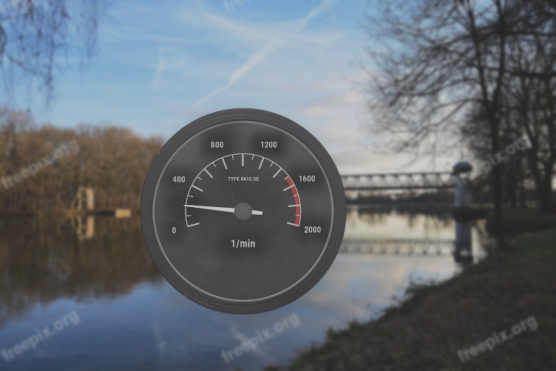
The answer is 200 rpm
